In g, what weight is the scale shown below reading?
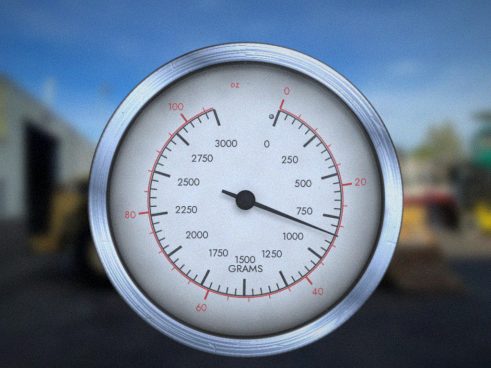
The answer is 850 g
